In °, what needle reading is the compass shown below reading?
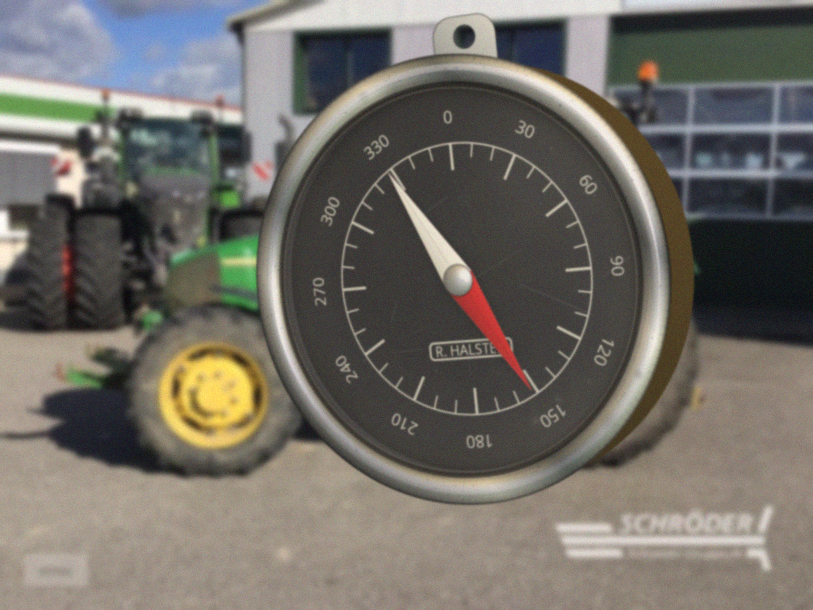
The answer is 150 °
